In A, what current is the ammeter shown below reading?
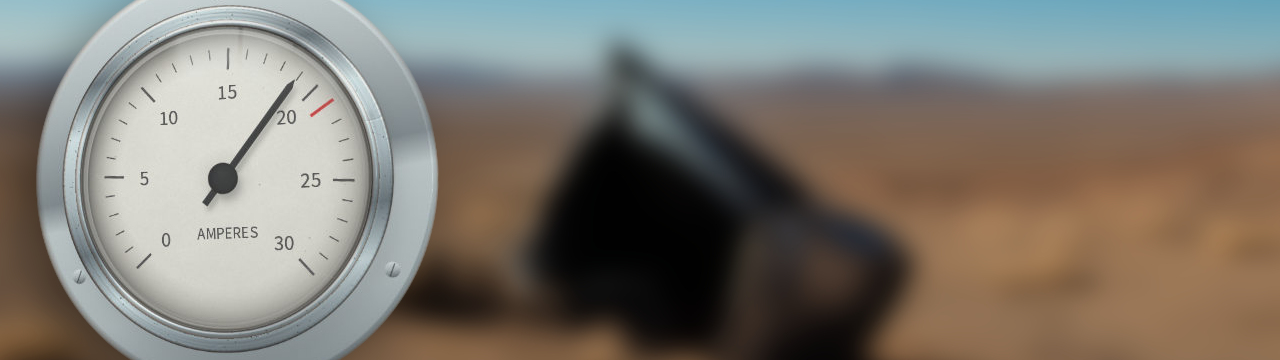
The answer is 19 A
